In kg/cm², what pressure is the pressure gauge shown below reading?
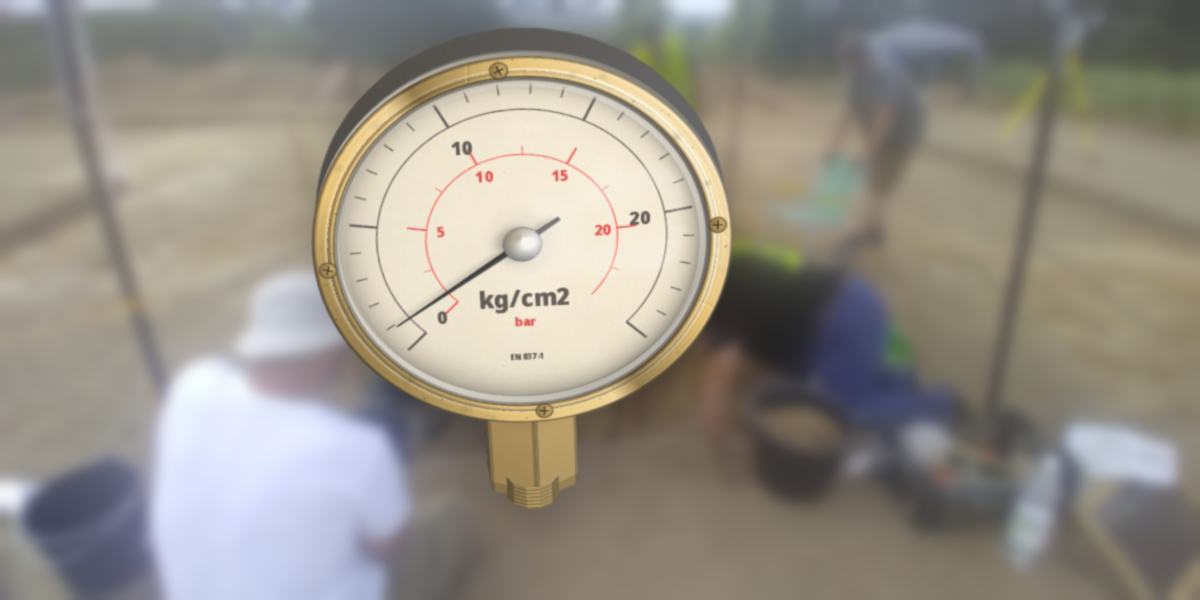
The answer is 1 kg/cm²
